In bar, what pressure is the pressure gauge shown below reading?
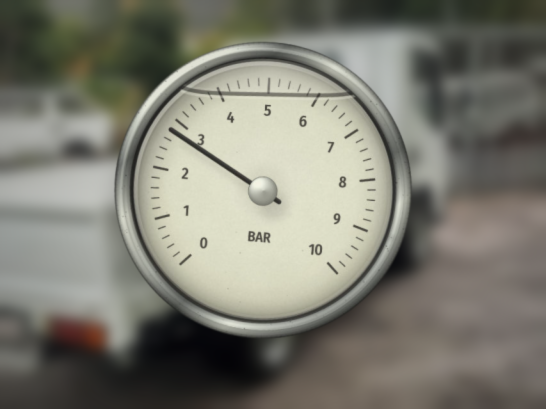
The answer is 2.8 bar
